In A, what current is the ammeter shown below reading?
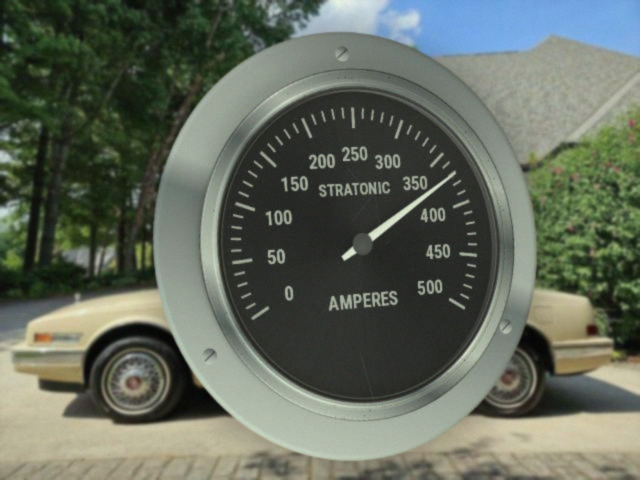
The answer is 370 A
